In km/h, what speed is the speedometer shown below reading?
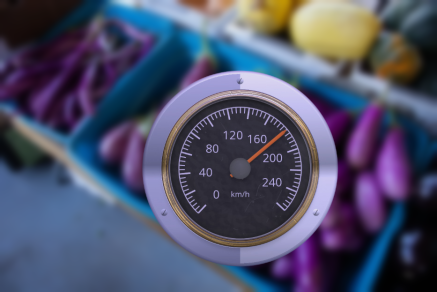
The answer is 180 km/h
